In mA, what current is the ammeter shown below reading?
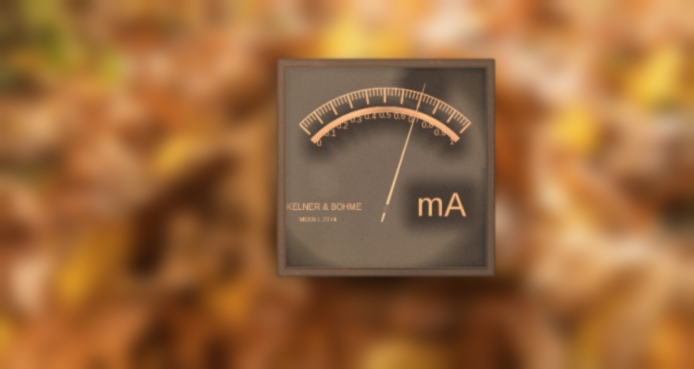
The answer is 0.7 mA
